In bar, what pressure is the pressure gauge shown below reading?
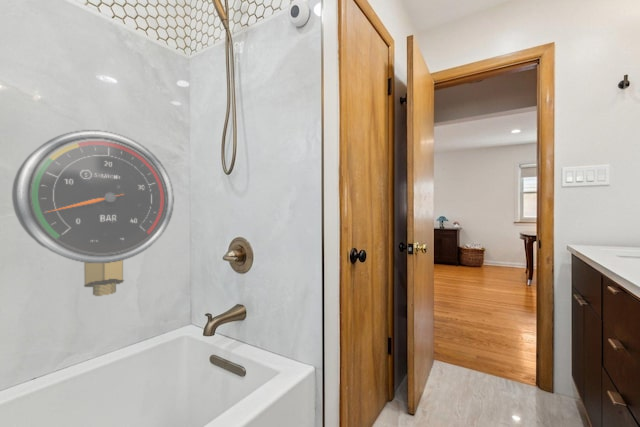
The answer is 4 bar
